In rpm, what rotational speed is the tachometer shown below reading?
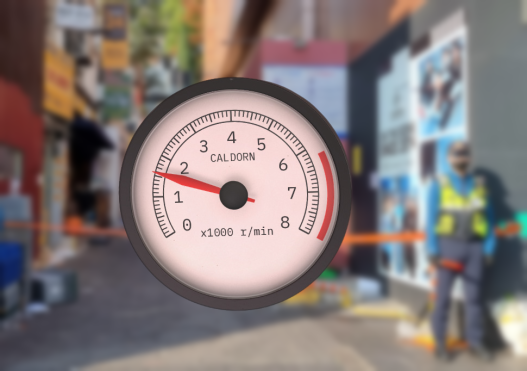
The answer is 1600 rpm
